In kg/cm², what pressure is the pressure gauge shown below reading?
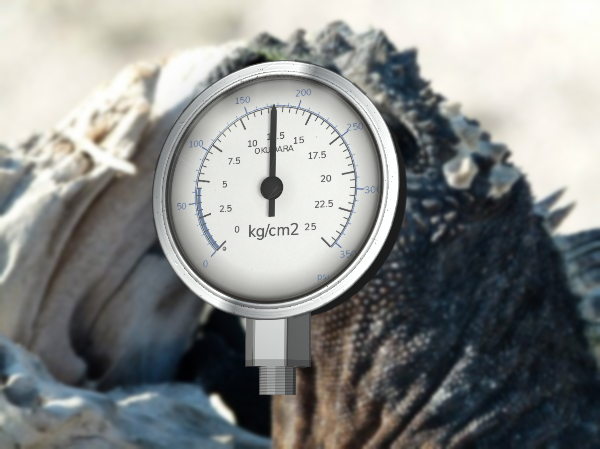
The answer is 12.5 kg/cm²
